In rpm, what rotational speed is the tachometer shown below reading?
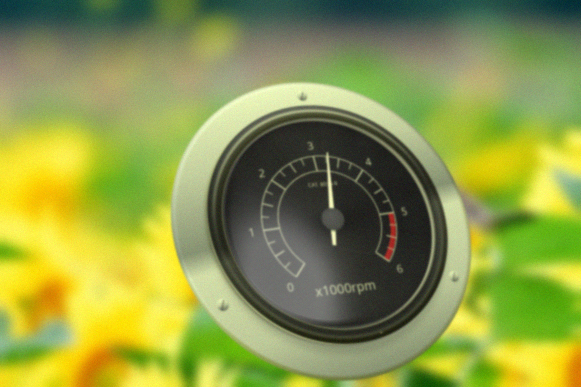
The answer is 3250 rpm
